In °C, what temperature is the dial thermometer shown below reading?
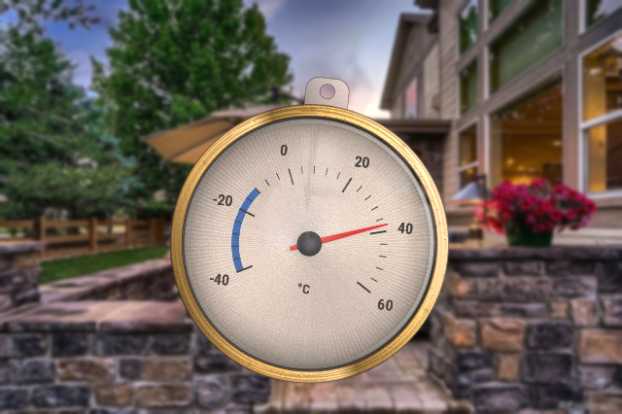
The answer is 38 °C
